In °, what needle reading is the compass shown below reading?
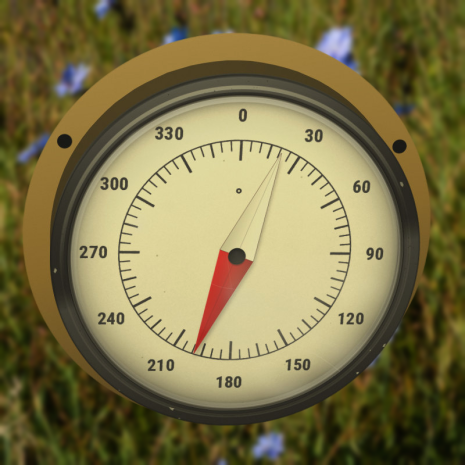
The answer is 200 °
